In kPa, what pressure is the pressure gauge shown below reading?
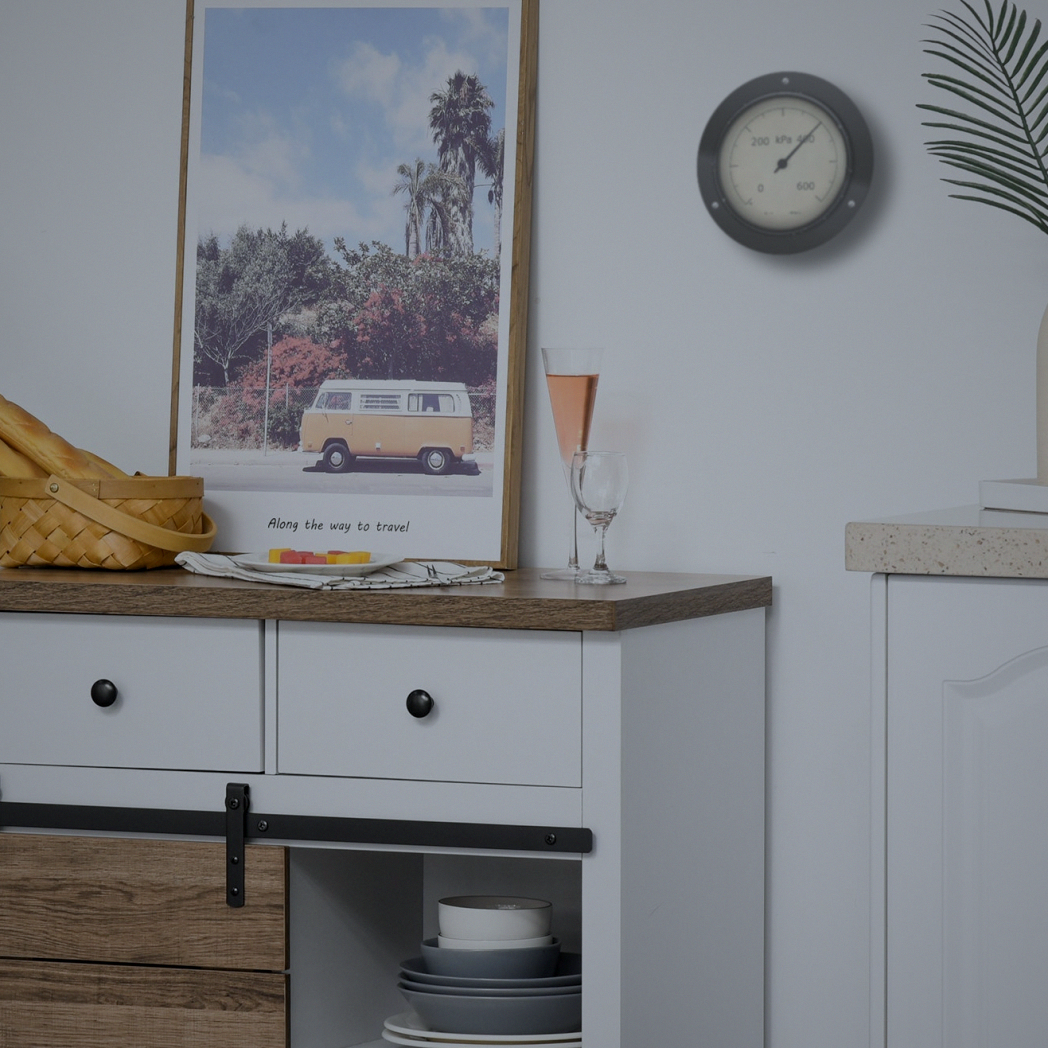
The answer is 400 kPa
